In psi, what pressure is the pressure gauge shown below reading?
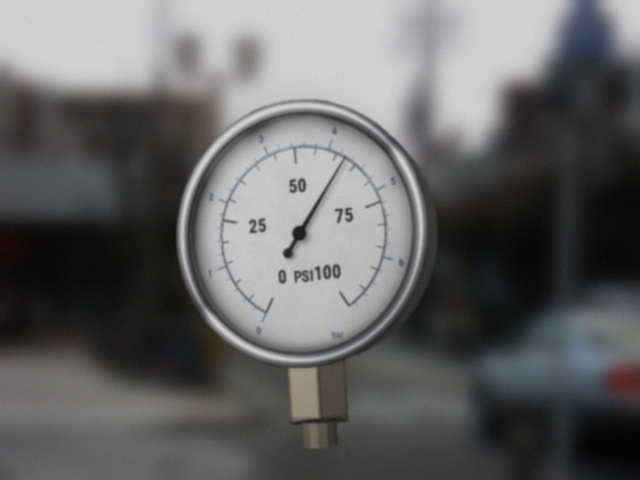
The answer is 62.5 psi
